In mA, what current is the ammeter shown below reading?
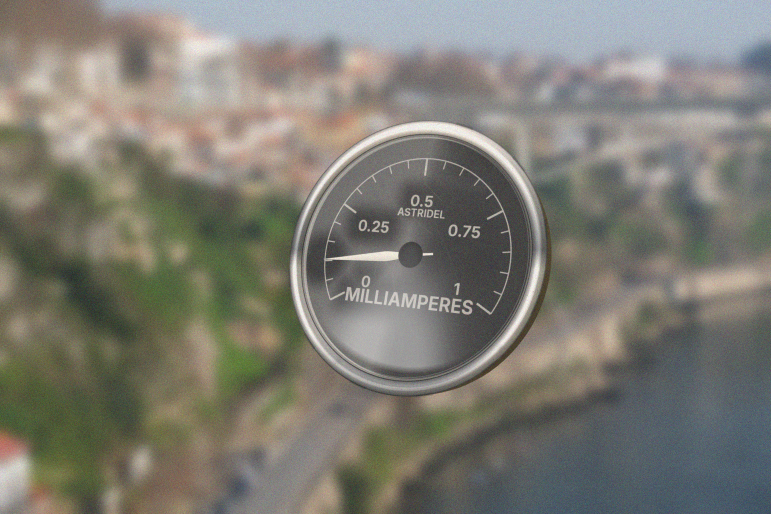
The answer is 0.1 mA
